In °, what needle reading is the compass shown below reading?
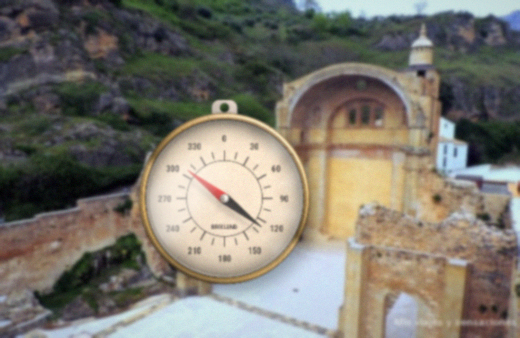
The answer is 307.5 °
